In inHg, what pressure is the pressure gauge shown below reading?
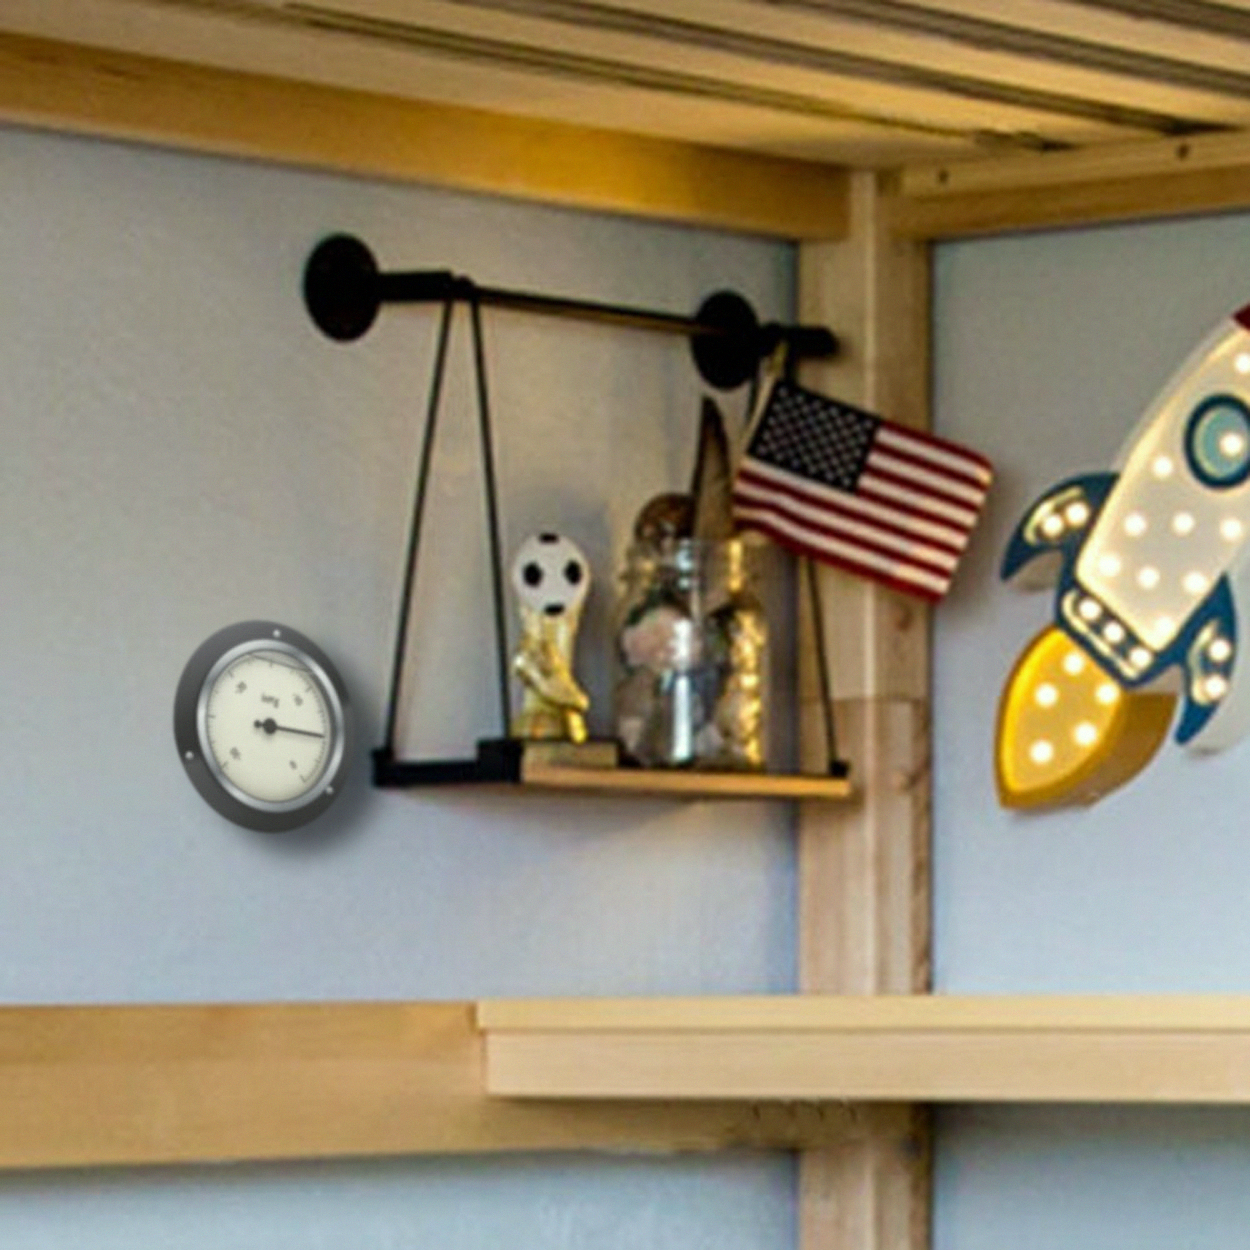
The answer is -5 inHg
